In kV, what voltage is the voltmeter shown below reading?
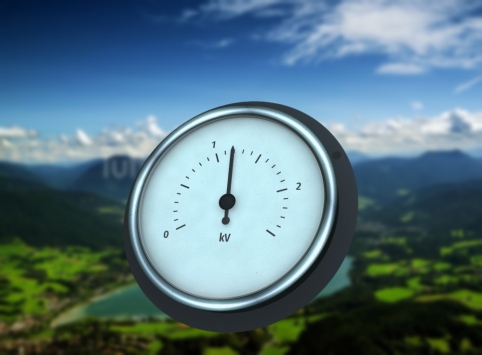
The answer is 1.2 kV
